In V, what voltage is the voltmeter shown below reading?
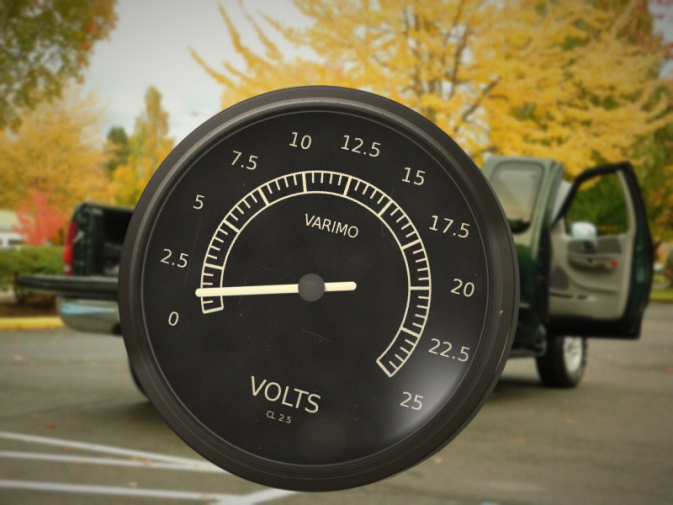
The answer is 1 V
